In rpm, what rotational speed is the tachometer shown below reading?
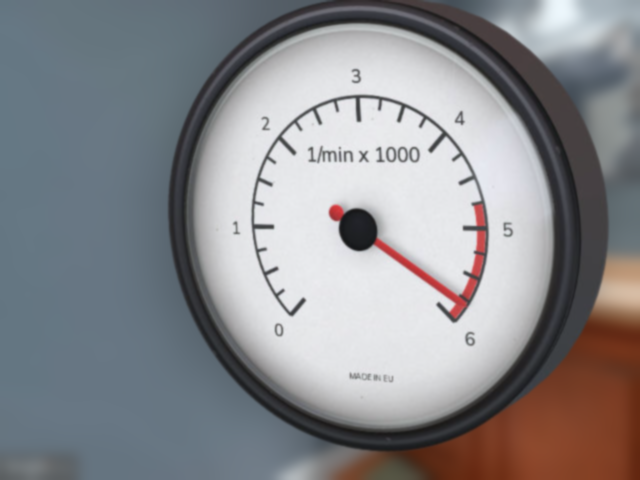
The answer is 5750 rpm
